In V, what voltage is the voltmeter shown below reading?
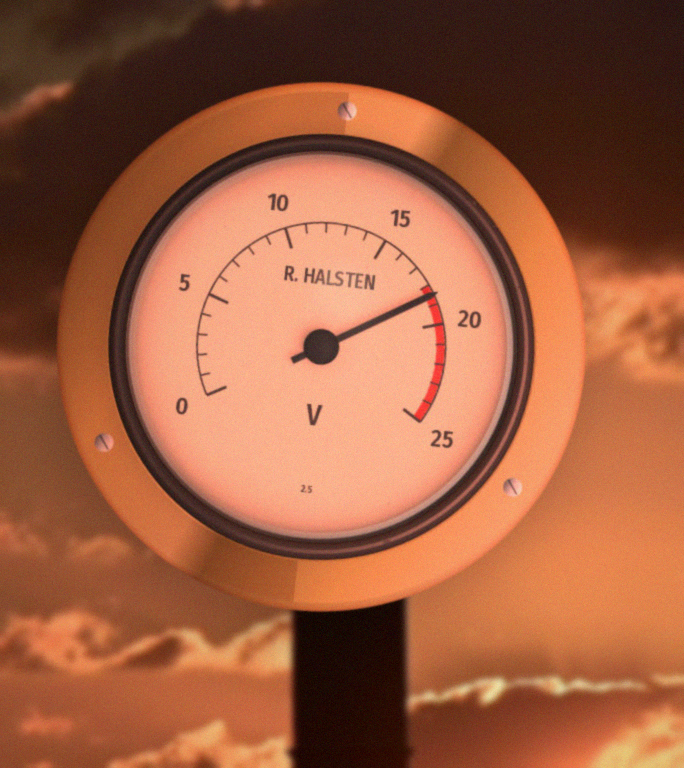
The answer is 18.5 V
